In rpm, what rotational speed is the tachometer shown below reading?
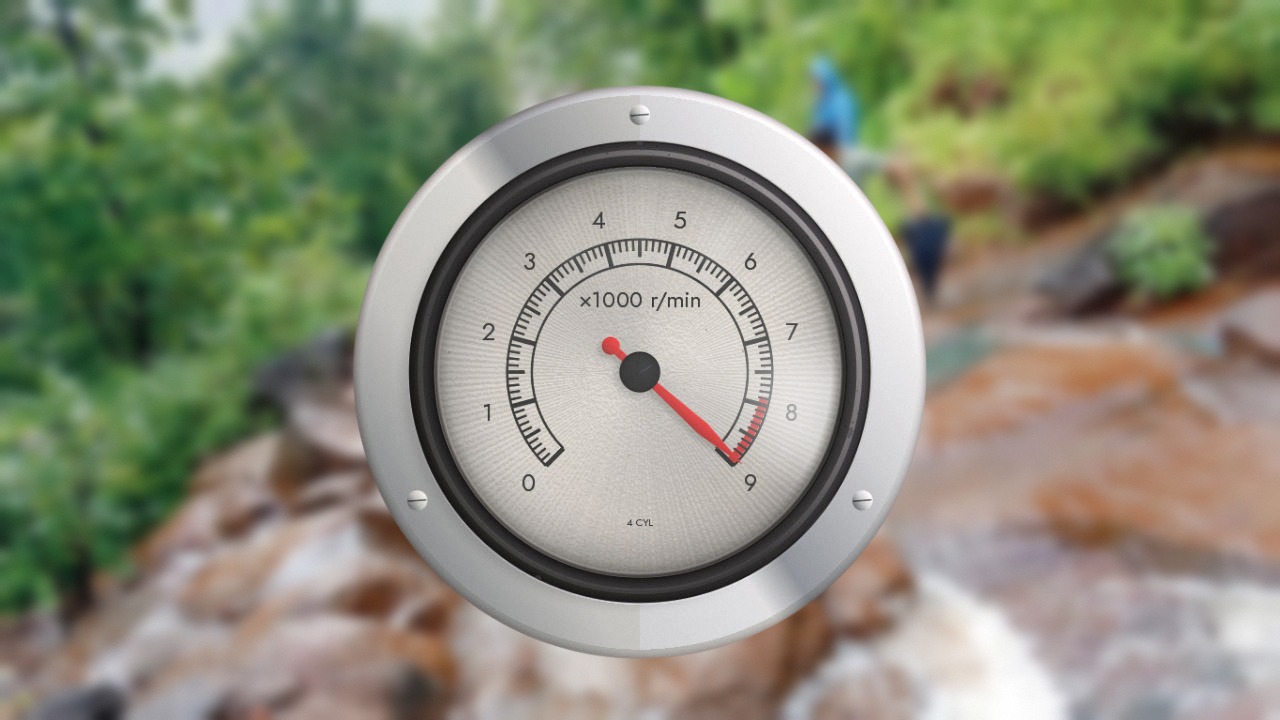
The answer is 8900 rpm
